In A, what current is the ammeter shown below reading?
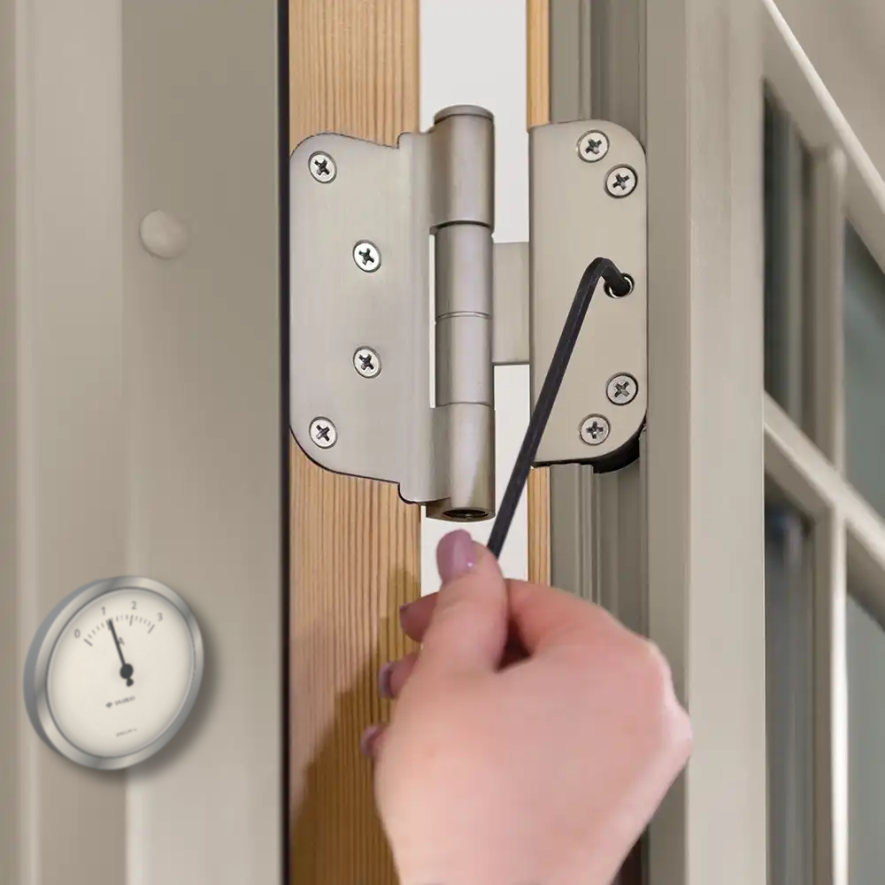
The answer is 1 A
